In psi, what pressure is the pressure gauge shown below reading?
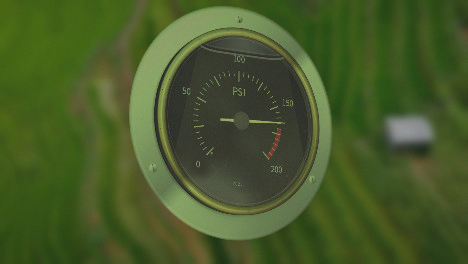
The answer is 165 psi
